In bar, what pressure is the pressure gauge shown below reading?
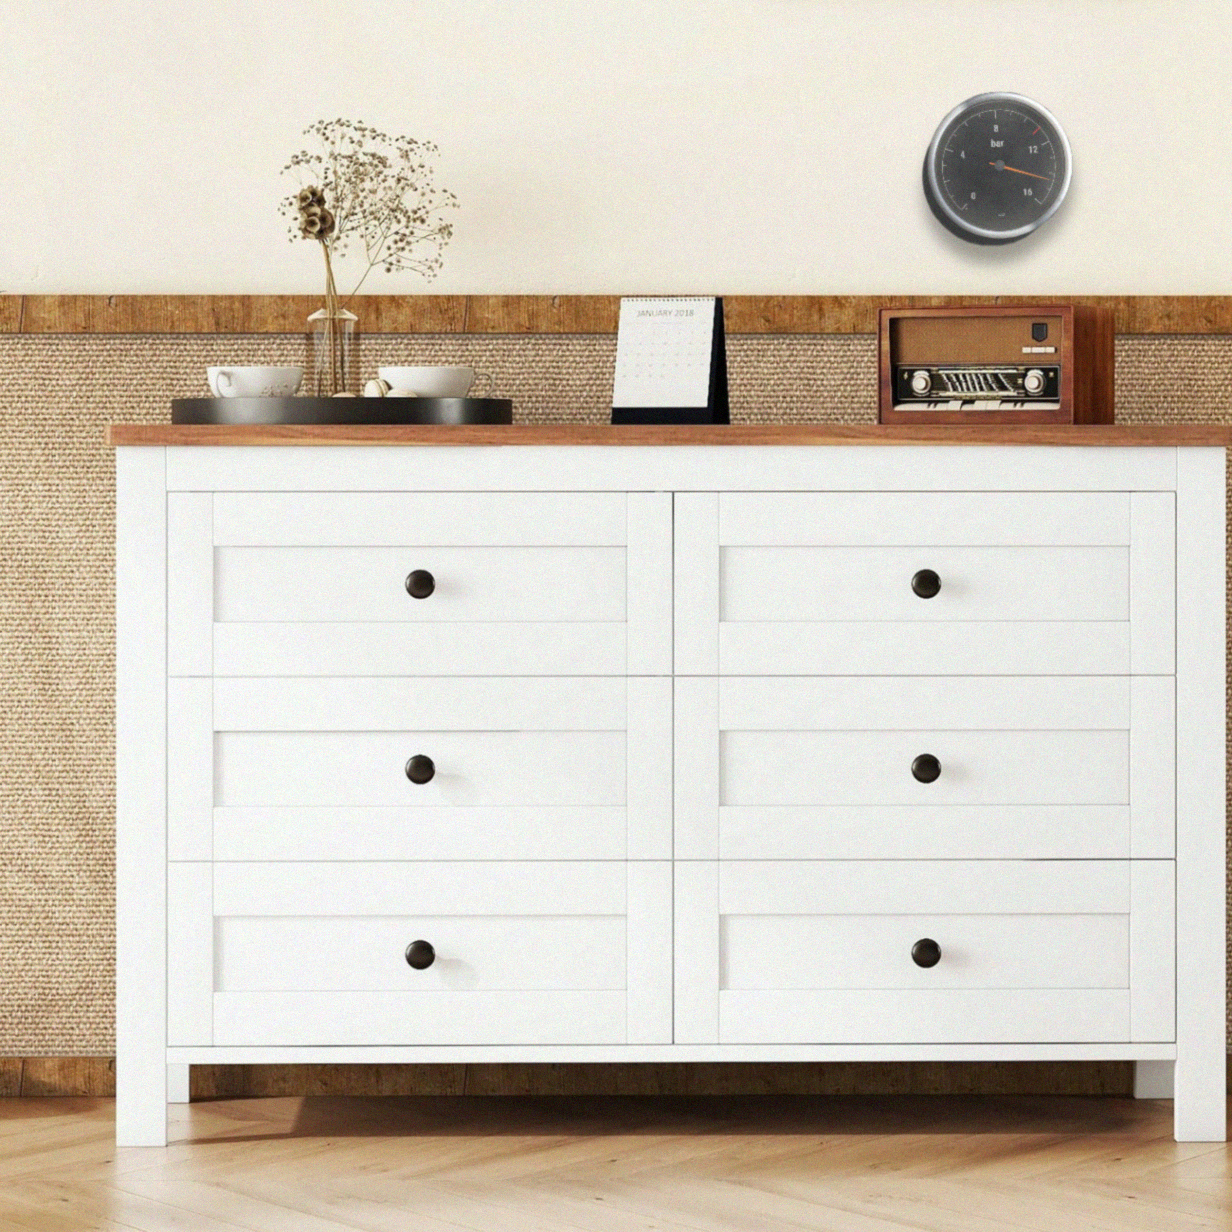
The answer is 14.5 bar
